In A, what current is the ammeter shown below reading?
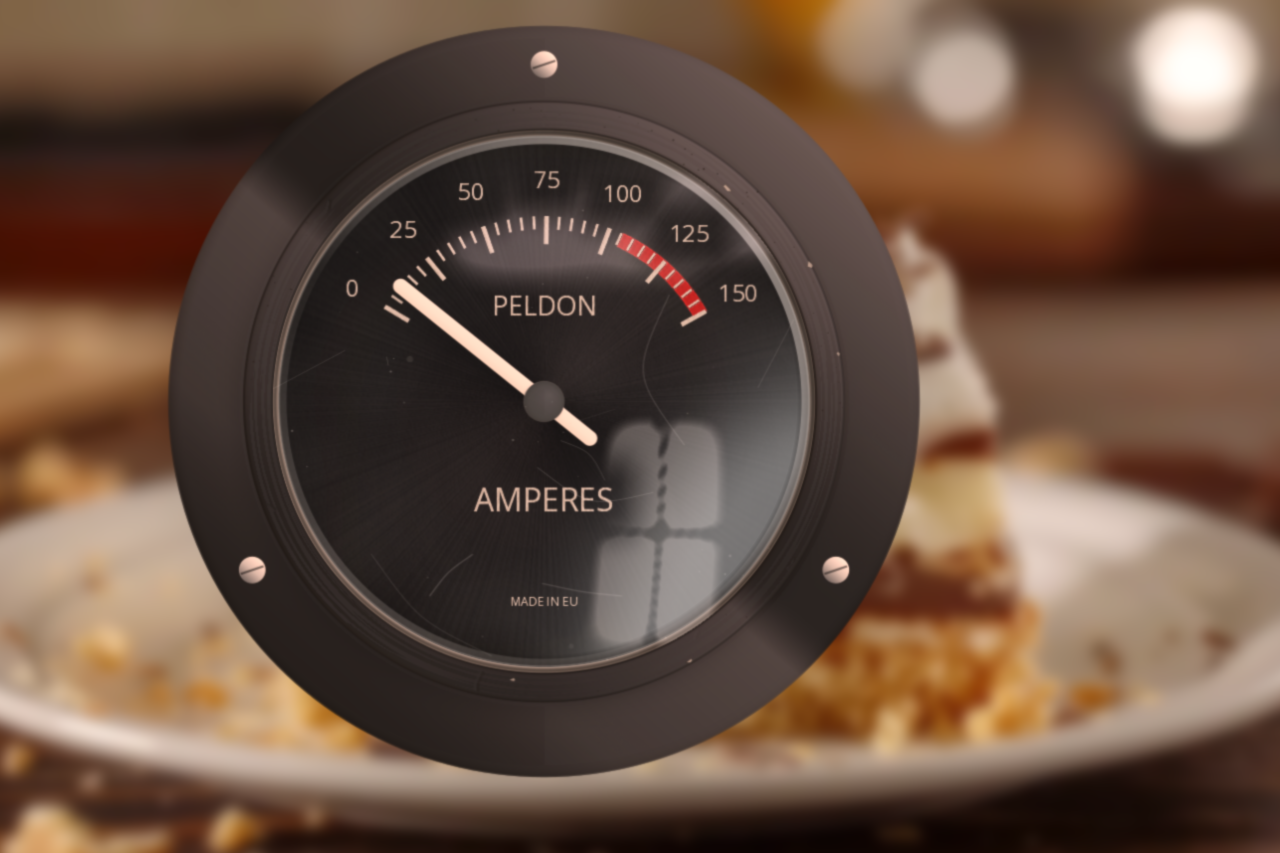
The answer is 10 A
